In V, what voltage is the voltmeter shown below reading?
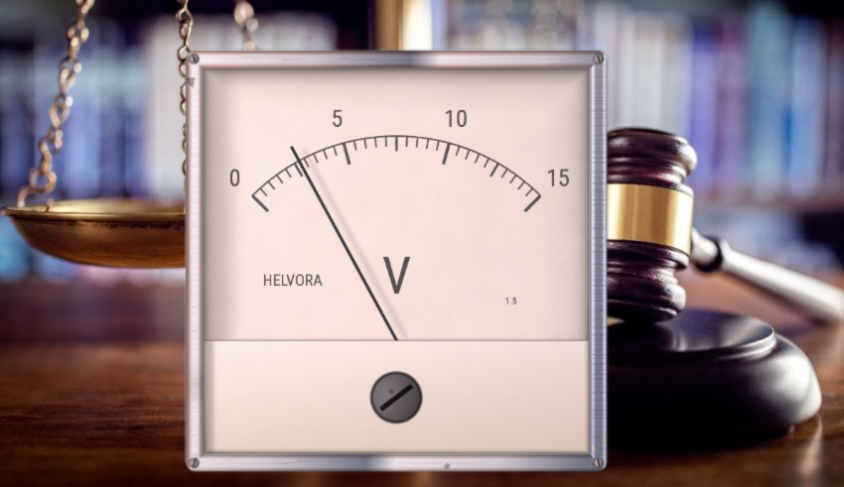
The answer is 2.75 V
